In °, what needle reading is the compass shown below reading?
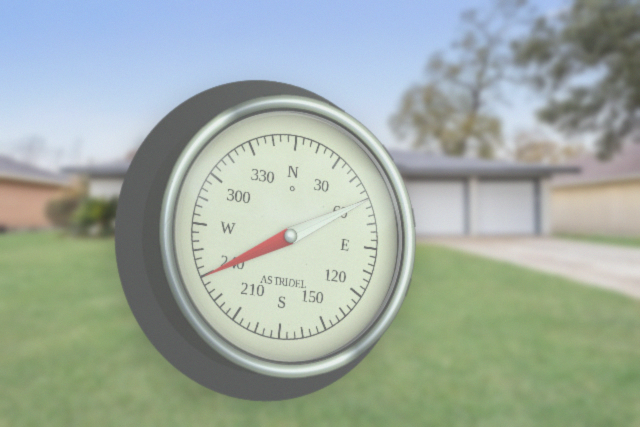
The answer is 240 °
